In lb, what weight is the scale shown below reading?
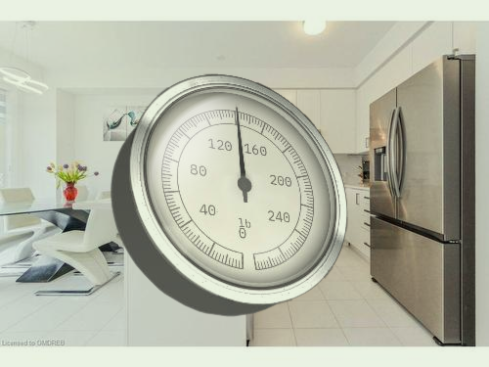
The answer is 140 lb
